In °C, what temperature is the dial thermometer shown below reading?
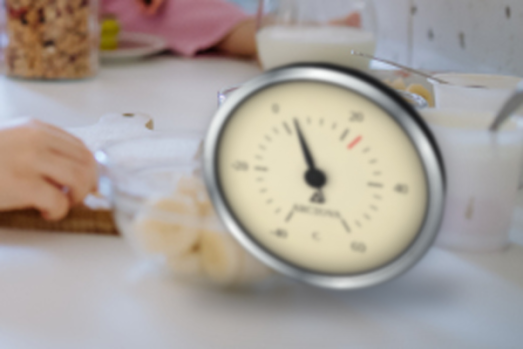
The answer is 4 °C
